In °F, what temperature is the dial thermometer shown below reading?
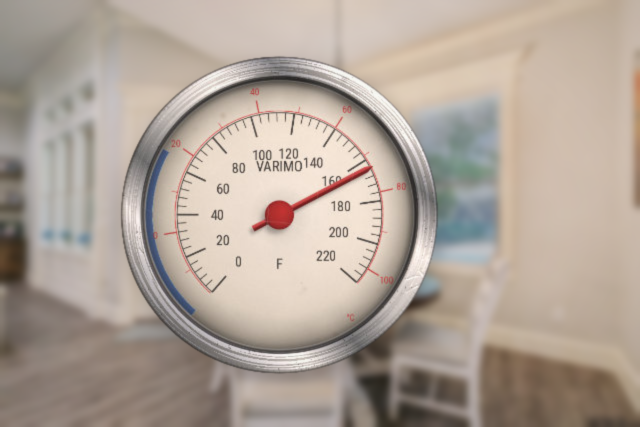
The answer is 164 °F
